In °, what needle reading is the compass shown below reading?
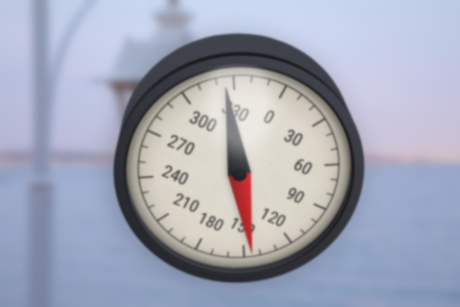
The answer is 145 °
